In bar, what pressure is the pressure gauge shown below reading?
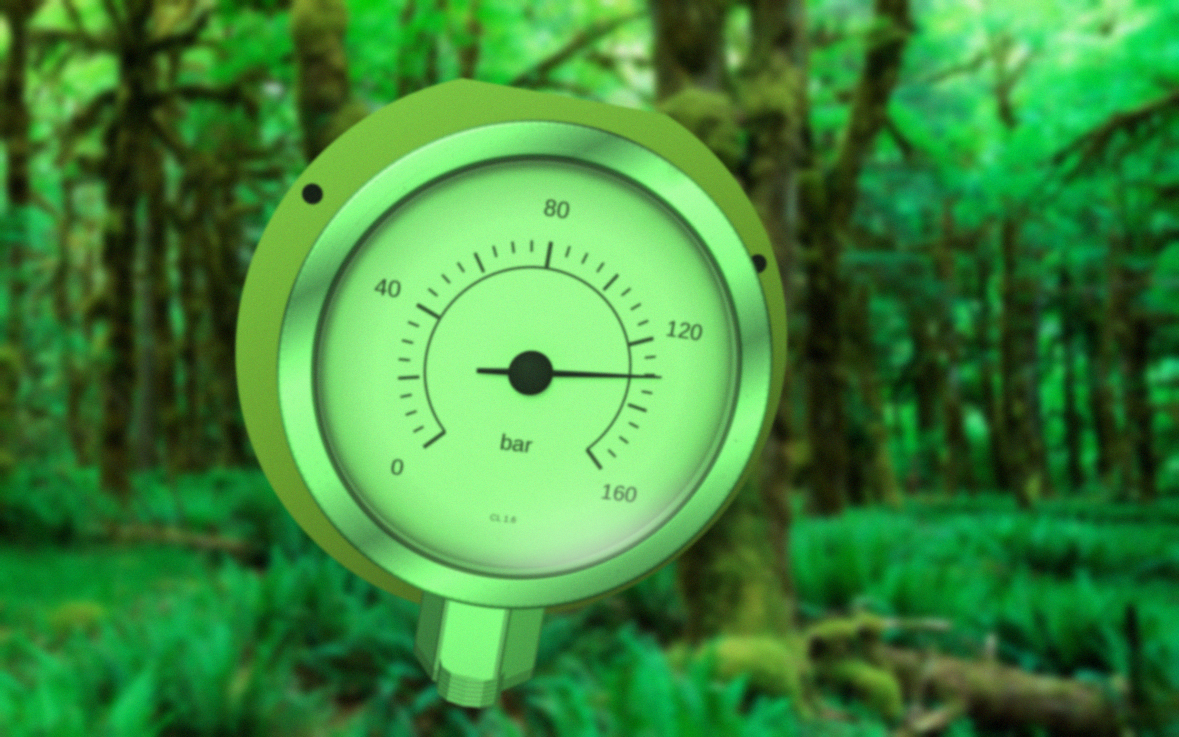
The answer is 130 bar
